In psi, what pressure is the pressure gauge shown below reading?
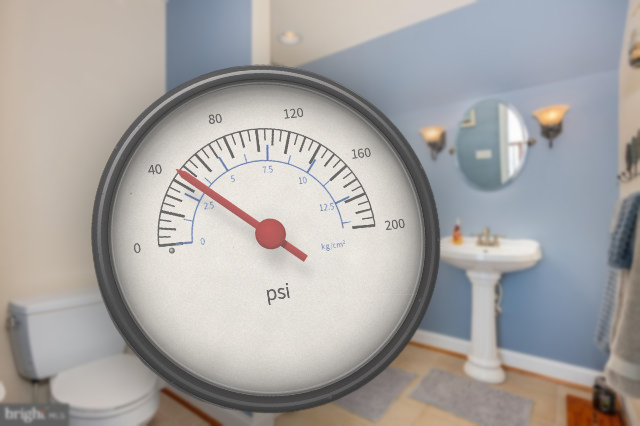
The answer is 45 psi
